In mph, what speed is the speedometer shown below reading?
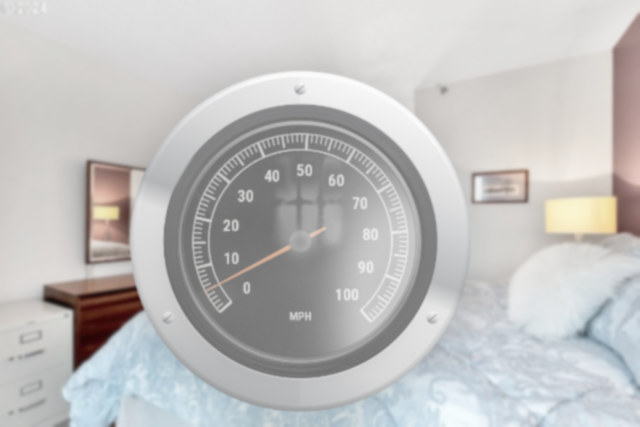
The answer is 5 mph
